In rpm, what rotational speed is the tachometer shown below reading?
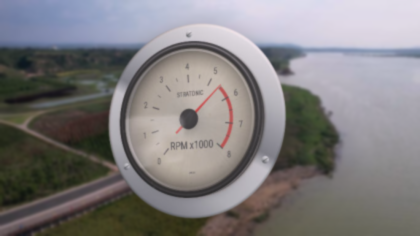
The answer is 5500 rpm
